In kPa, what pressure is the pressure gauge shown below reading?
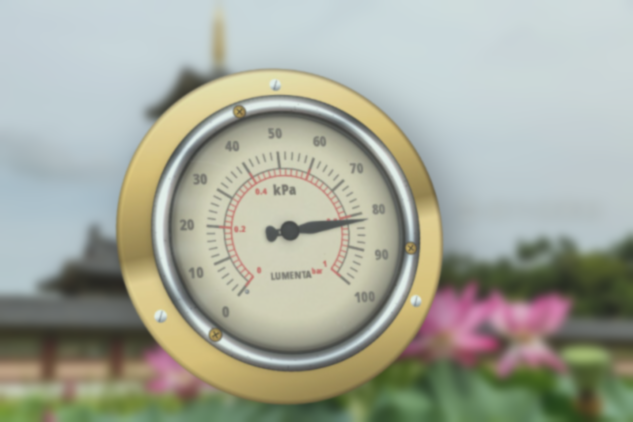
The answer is 82 kPa
